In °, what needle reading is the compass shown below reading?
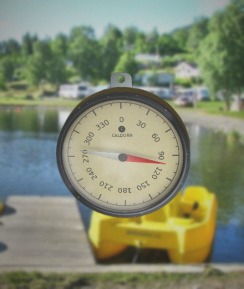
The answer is 100 °
